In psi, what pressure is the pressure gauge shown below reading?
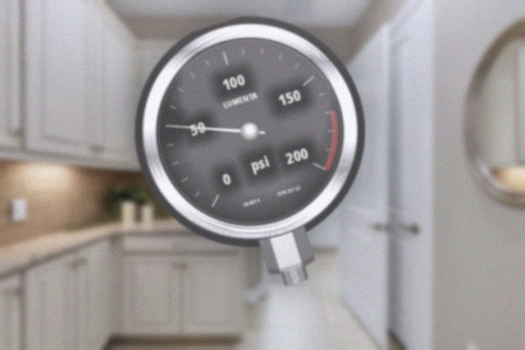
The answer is 50 psi
